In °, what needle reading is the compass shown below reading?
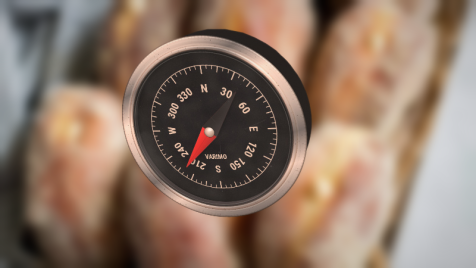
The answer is 220 °
